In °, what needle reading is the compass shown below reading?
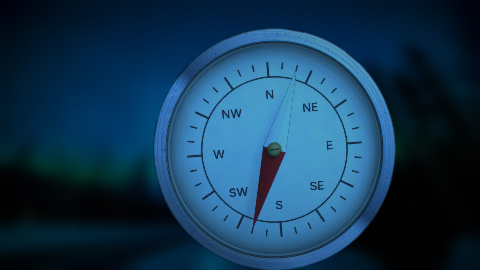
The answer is 200 °
